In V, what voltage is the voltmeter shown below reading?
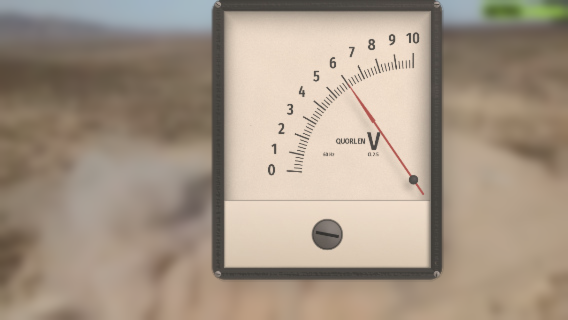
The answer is 6 V
